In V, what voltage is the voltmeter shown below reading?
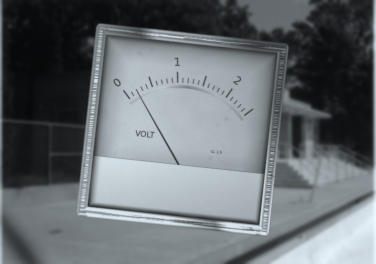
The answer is 0.2 V
